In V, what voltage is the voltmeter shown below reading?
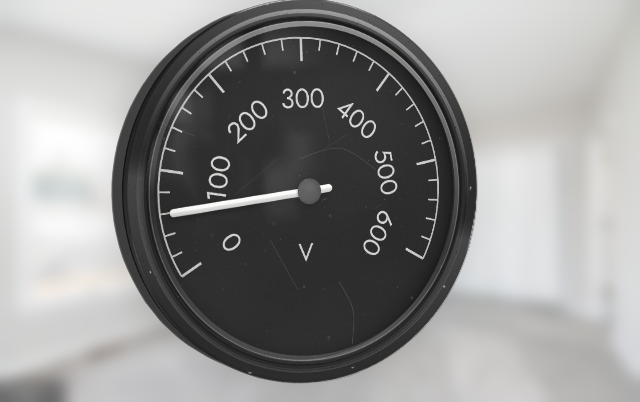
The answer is 60 V
